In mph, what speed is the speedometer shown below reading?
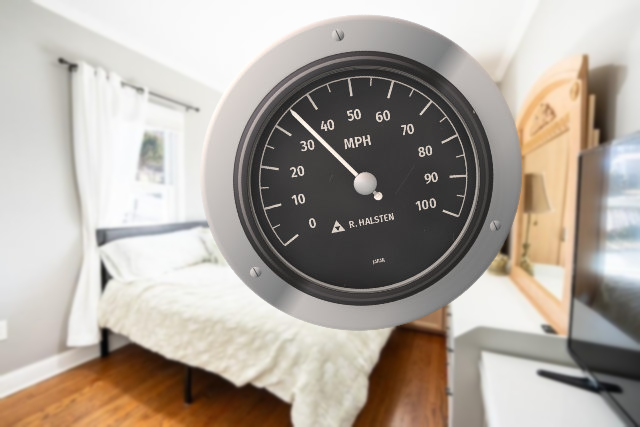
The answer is 35 mph
